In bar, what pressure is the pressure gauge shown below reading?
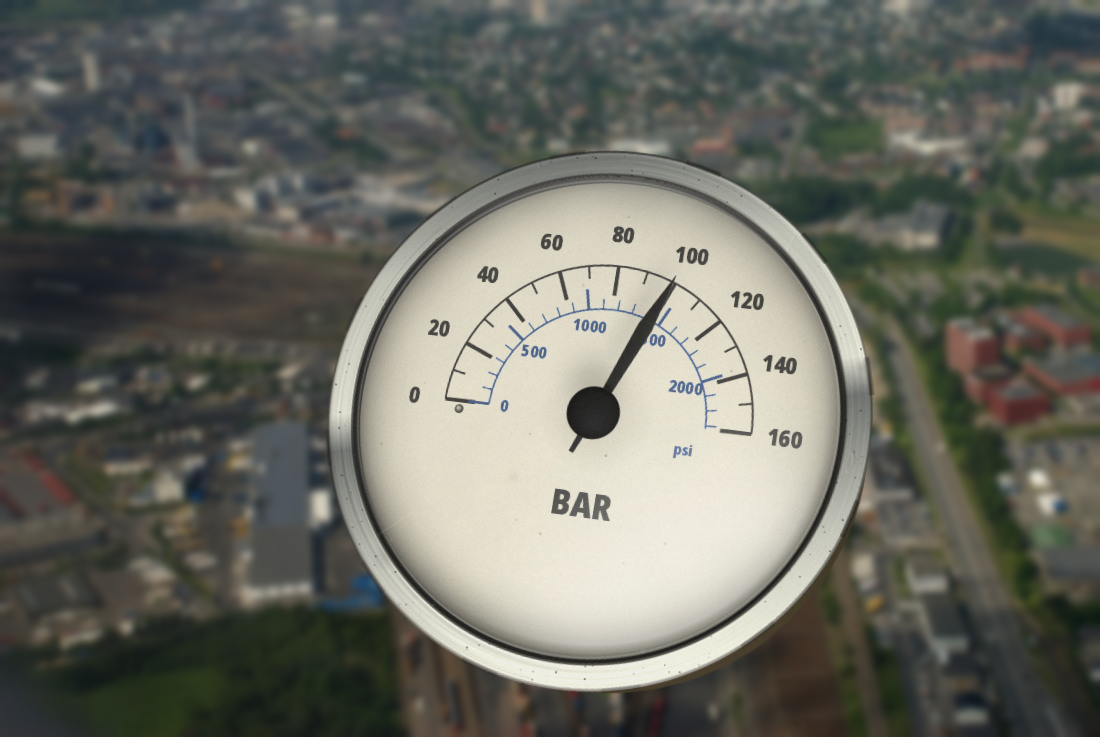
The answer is 100 bar
